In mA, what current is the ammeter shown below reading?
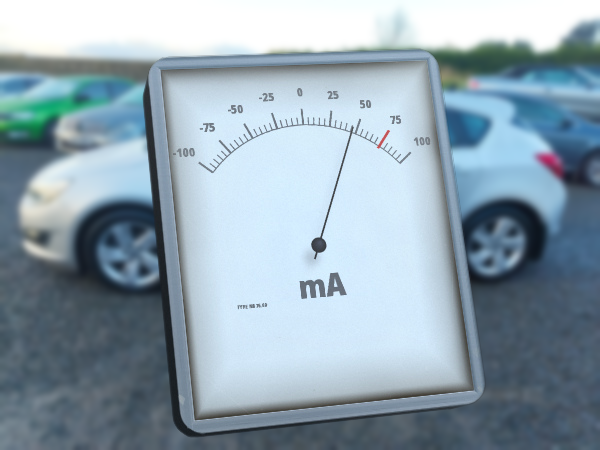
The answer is 45 mA
